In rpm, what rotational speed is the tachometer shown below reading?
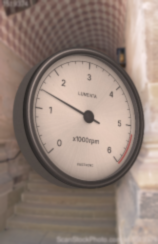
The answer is 1400 rpm
